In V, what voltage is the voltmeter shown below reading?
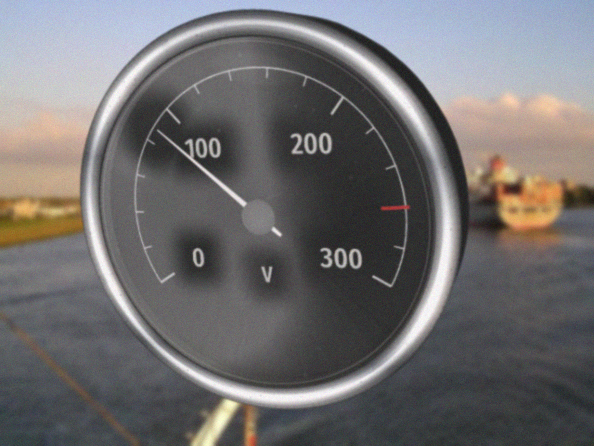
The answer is 90 V
